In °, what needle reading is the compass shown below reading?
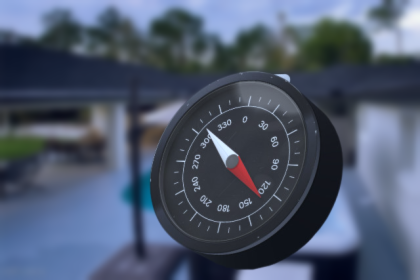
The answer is 130 °
